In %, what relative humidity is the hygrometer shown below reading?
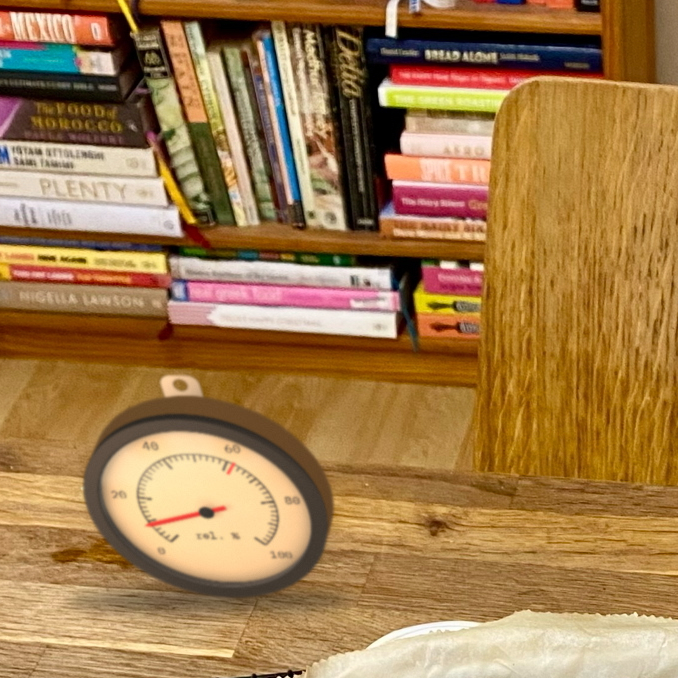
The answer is 10 %
